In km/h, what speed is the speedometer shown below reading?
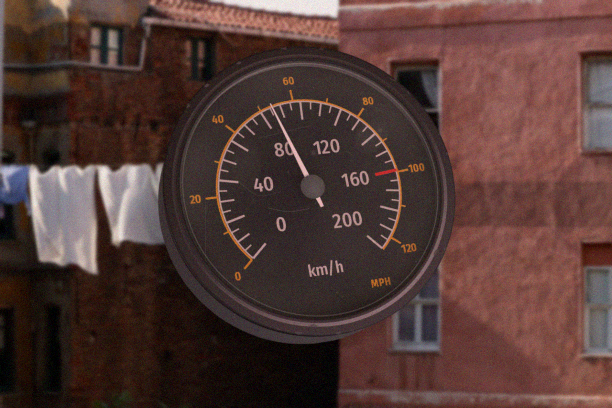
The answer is 85 km/h
